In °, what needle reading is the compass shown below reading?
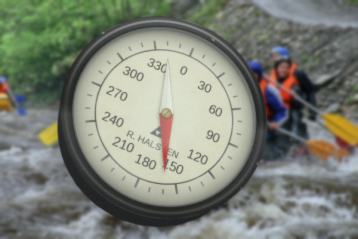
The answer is 160 °
